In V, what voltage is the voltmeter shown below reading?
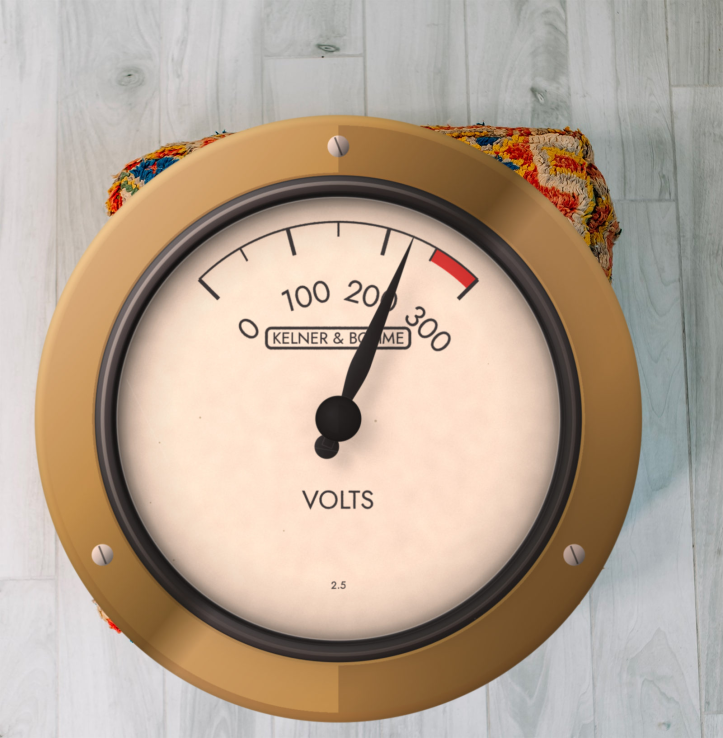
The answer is 225 V
